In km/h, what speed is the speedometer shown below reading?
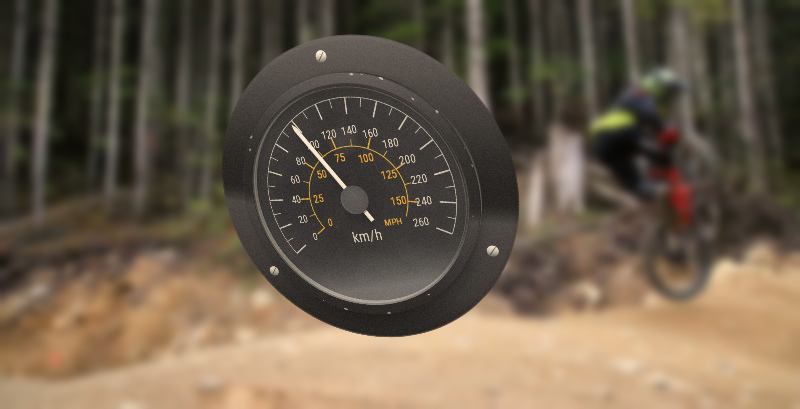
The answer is 100 km/h
